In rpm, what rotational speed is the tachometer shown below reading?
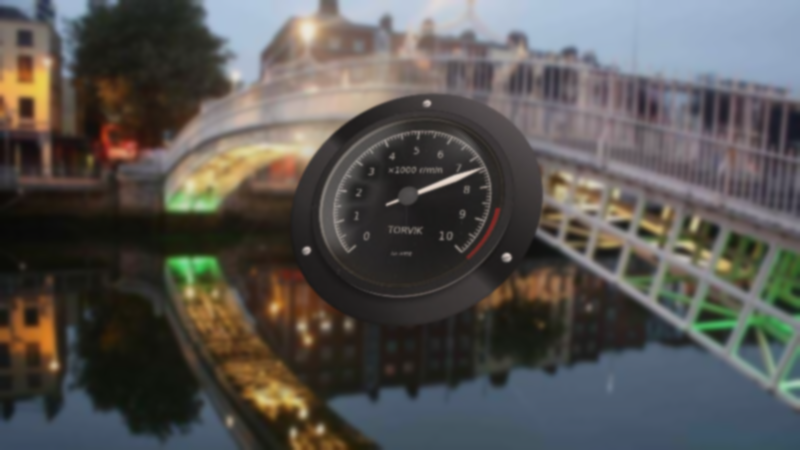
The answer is 7500 rpm
